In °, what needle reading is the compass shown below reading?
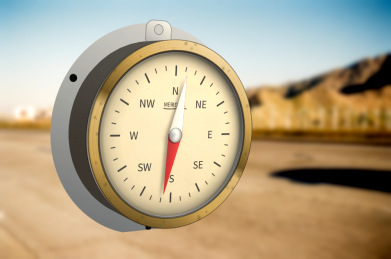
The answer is 190 °
